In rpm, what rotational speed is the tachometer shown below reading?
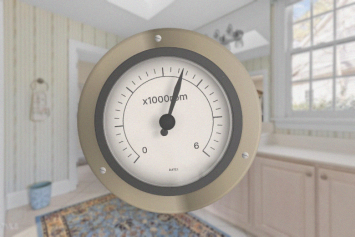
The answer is 3500 rpm
